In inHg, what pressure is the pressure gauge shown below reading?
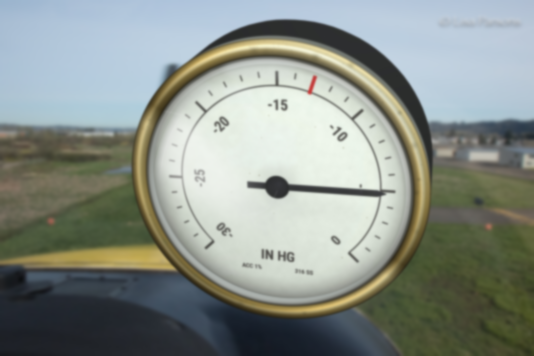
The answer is -5 inHg
